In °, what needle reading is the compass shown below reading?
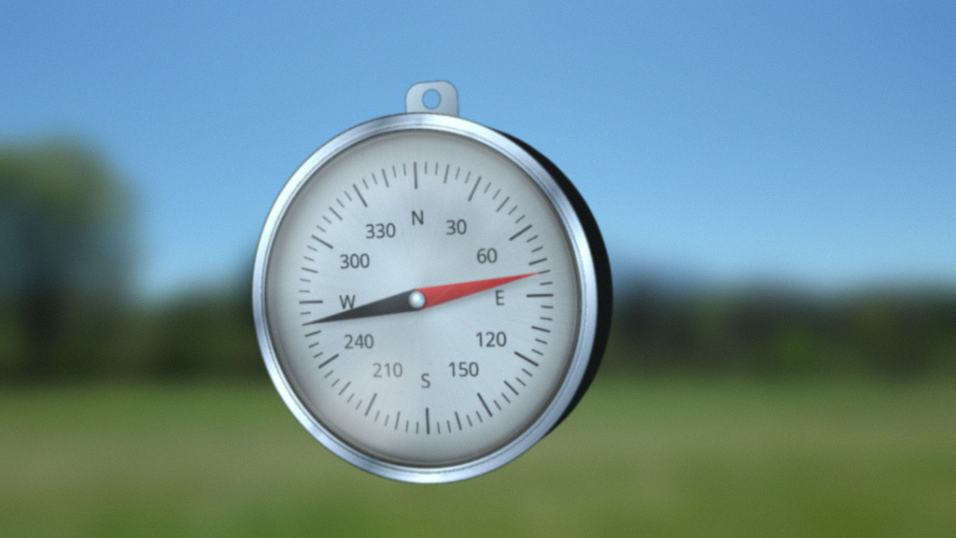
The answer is 80 °
